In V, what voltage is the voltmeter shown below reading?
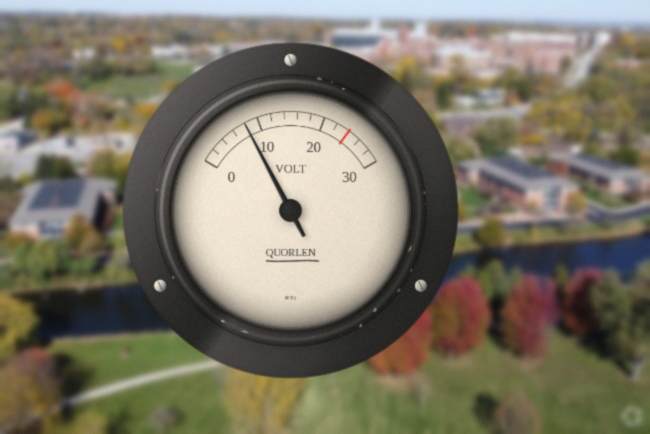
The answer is 8 V
